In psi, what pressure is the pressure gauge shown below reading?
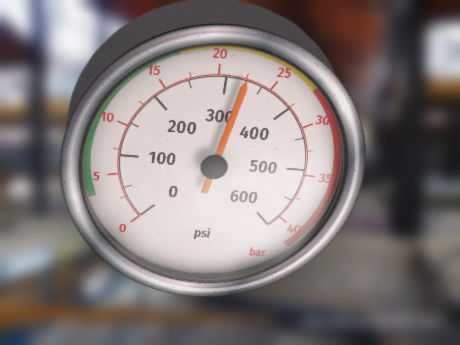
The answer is 325 psi
